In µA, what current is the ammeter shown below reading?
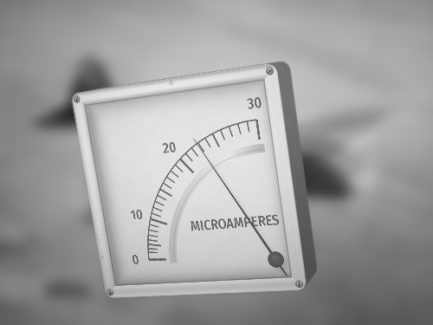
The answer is 23 µA
